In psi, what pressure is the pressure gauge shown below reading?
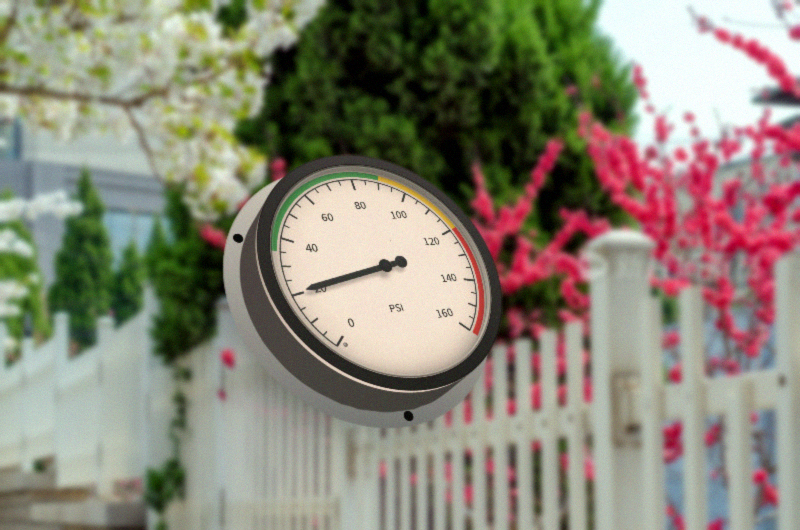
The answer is 20 psi
